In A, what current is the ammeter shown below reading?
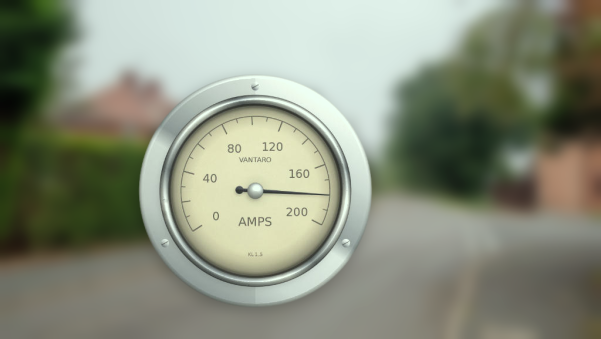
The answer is 180 A
